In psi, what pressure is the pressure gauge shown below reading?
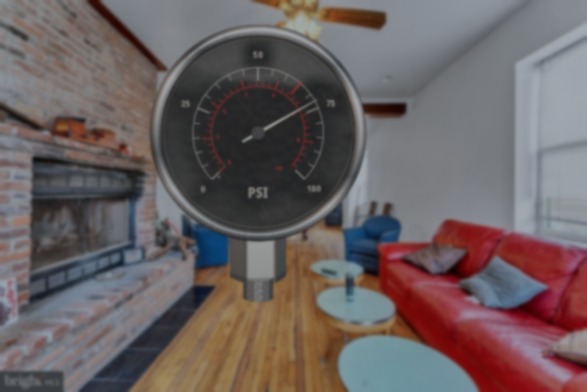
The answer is 72.5 psi
